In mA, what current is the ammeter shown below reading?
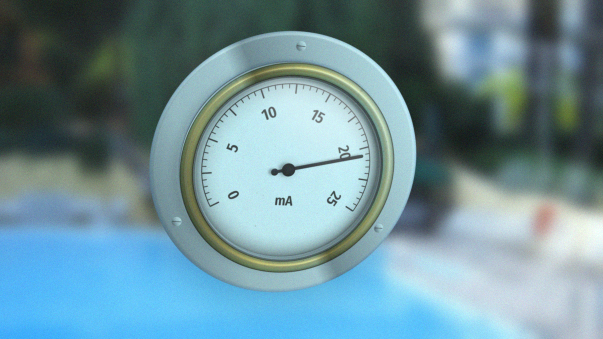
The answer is 20.5 mA
